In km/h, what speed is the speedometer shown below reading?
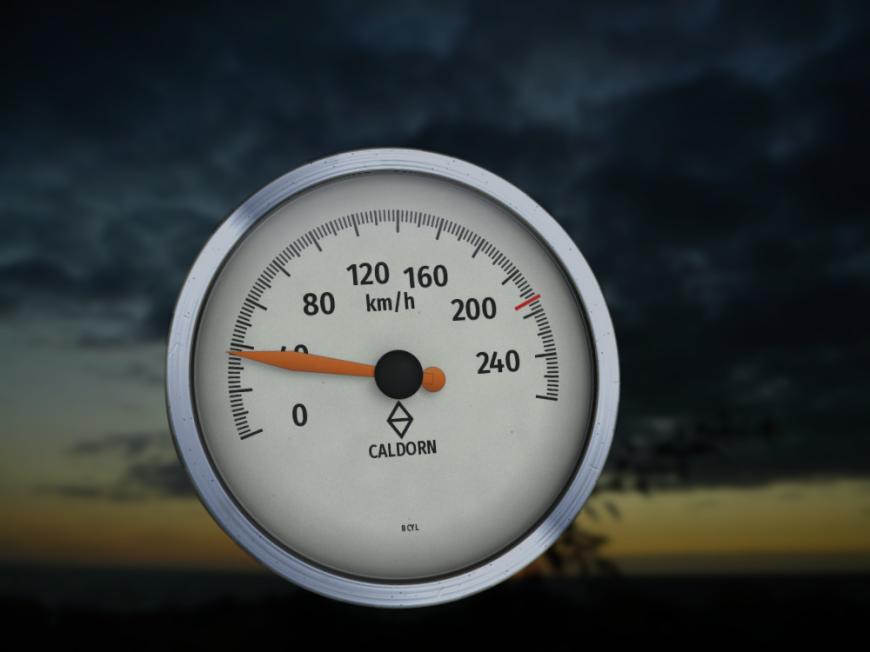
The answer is 36 km/h
